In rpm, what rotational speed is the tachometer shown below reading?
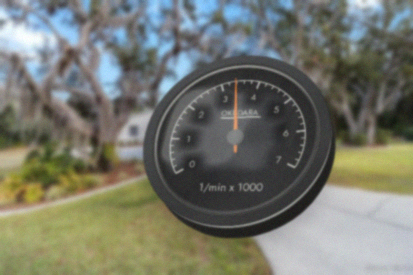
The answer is 3400 rpm
